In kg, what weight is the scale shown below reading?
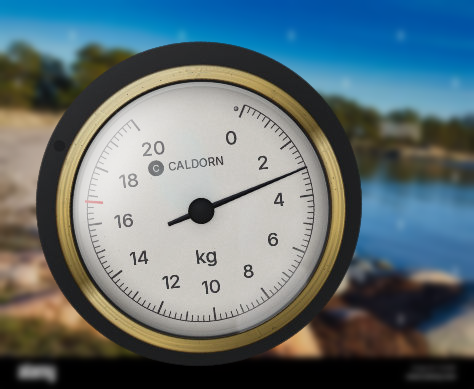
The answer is 3 kg
